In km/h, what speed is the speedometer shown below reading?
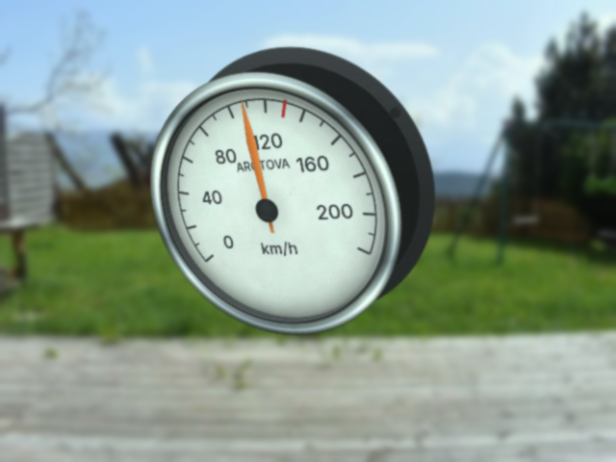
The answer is 110 km/h
